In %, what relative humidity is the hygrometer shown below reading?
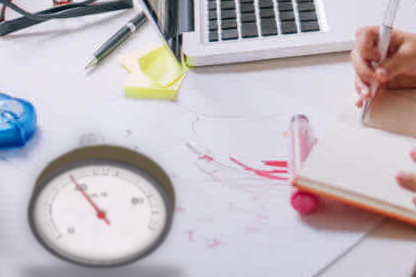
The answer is 40 %
